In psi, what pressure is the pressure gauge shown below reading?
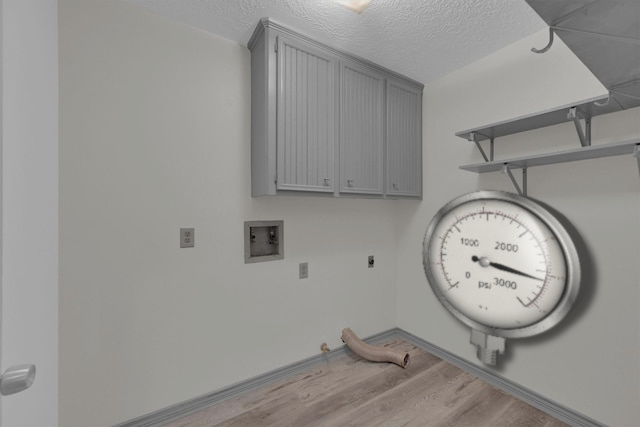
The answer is 2600 psi
